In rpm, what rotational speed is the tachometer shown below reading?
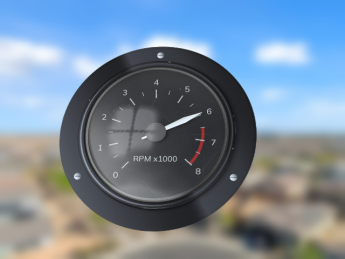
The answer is 6000 rpm
